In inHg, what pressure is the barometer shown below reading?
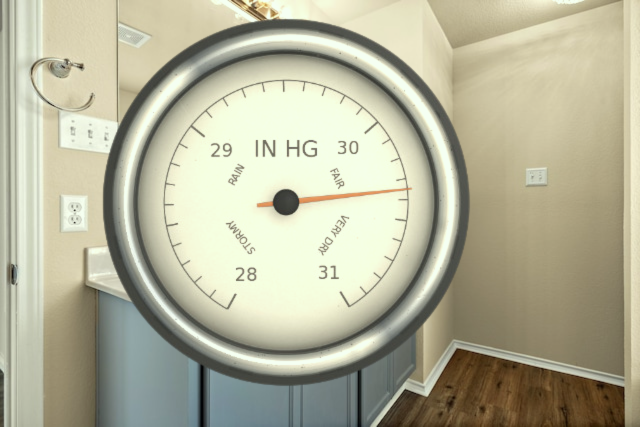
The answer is 30.35 inHg
